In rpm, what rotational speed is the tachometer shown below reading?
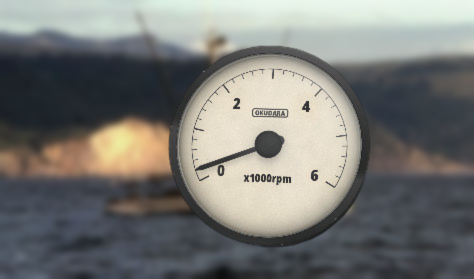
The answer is 200 rpm
